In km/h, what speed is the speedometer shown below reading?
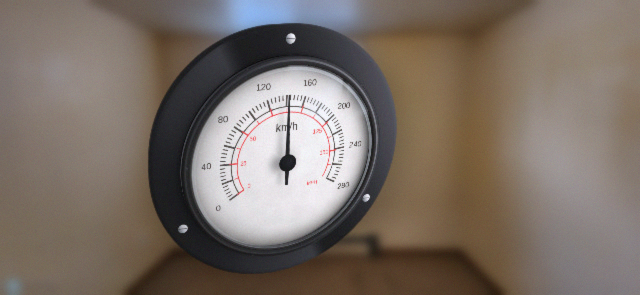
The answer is 140 km/h
